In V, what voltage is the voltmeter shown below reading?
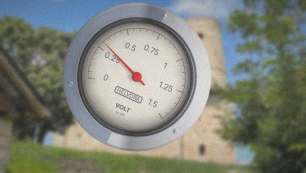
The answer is 0.3 V
